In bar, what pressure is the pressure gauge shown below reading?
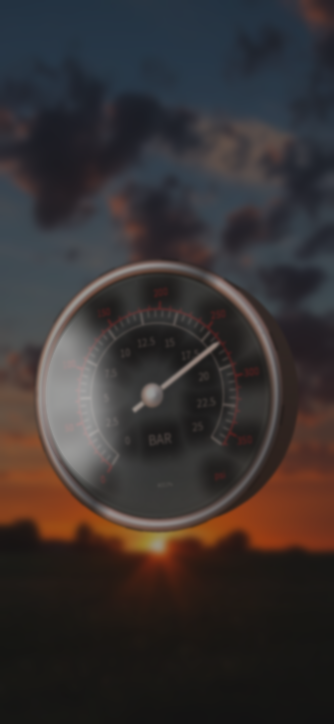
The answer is 18.5 bar
